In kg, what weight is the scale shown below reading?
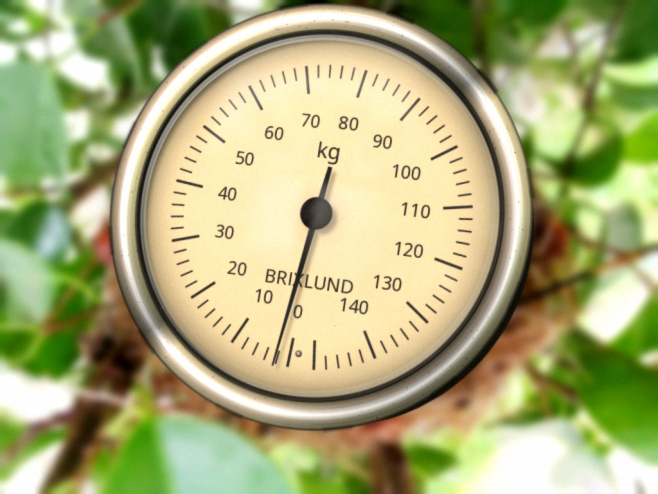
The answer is 2 kg
